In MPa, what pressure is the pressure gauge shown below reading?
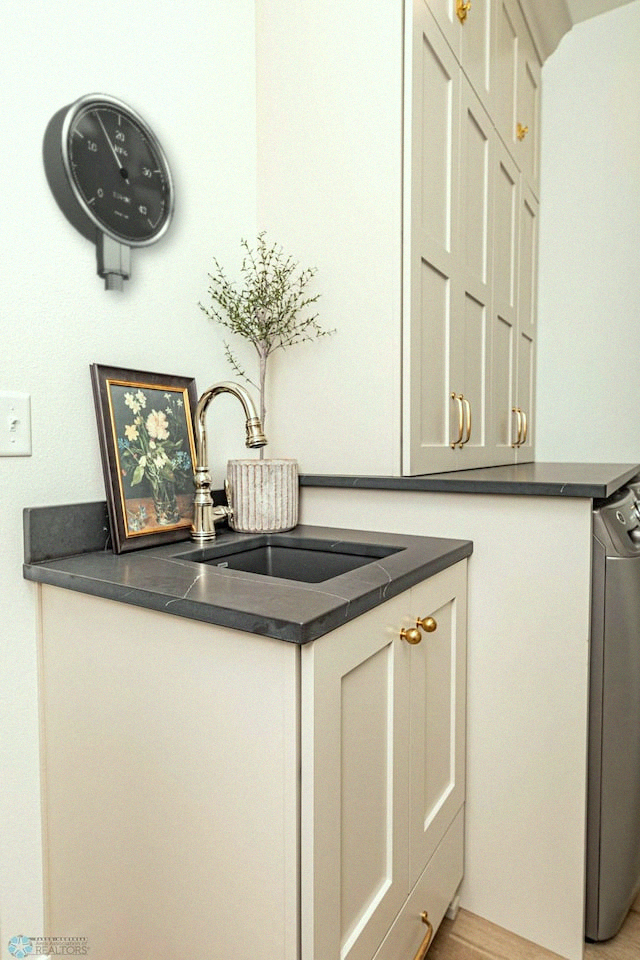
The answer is 15 MPa
